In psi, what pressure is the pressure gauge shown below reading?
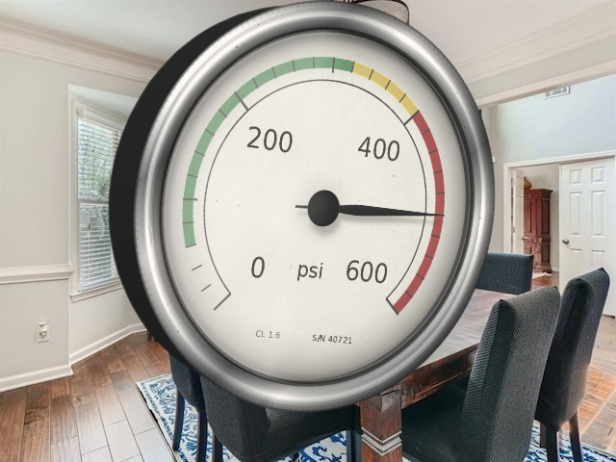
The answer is 500 psi
